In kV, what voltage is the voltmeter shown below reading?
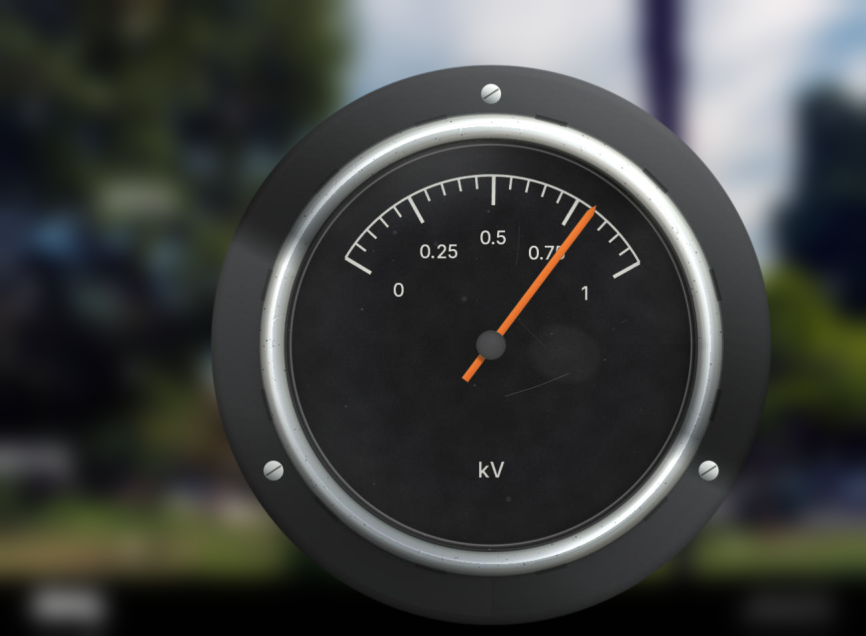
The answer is 0.8 kV
